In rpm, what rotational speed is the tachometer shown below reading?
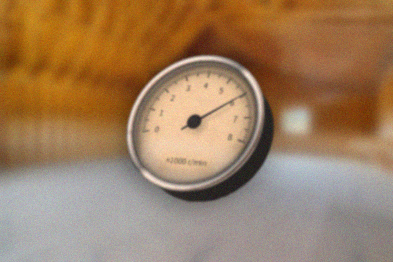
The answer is 6000 rpm
